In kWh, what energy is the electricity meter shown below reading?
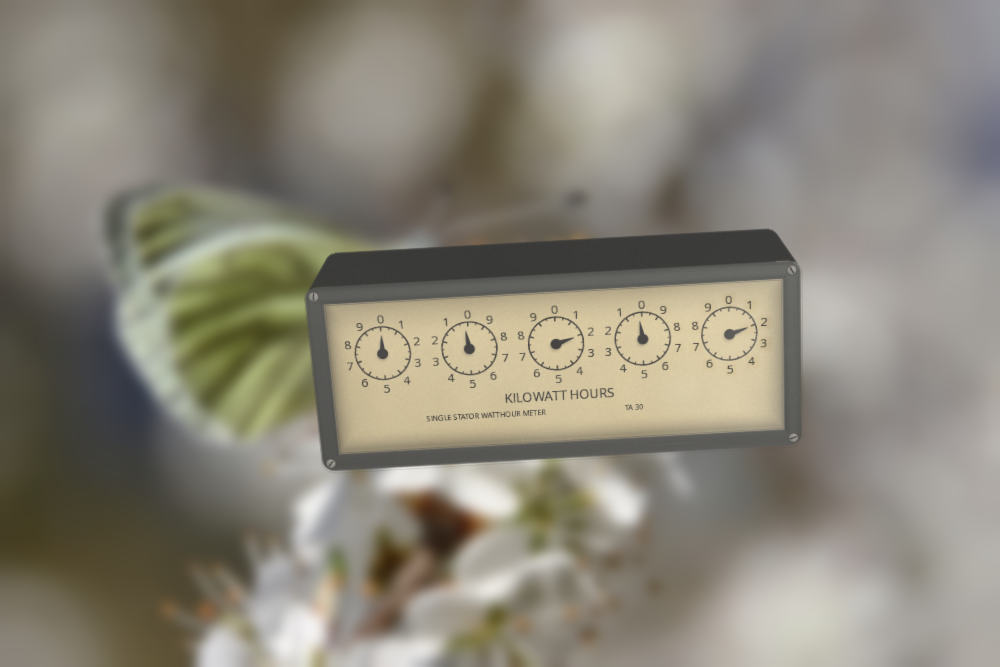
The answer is 202 kWh
